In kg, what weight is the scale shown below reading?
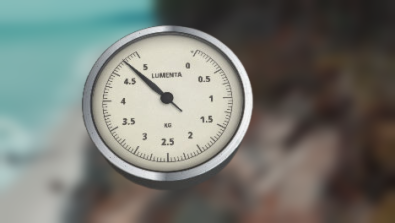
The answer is 4.75 kg
